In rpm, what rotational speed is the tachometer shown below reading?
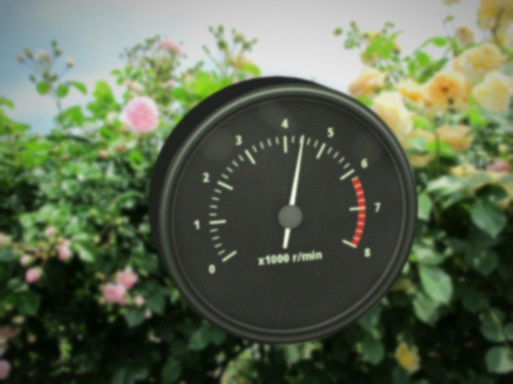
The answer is 4400 rpm
